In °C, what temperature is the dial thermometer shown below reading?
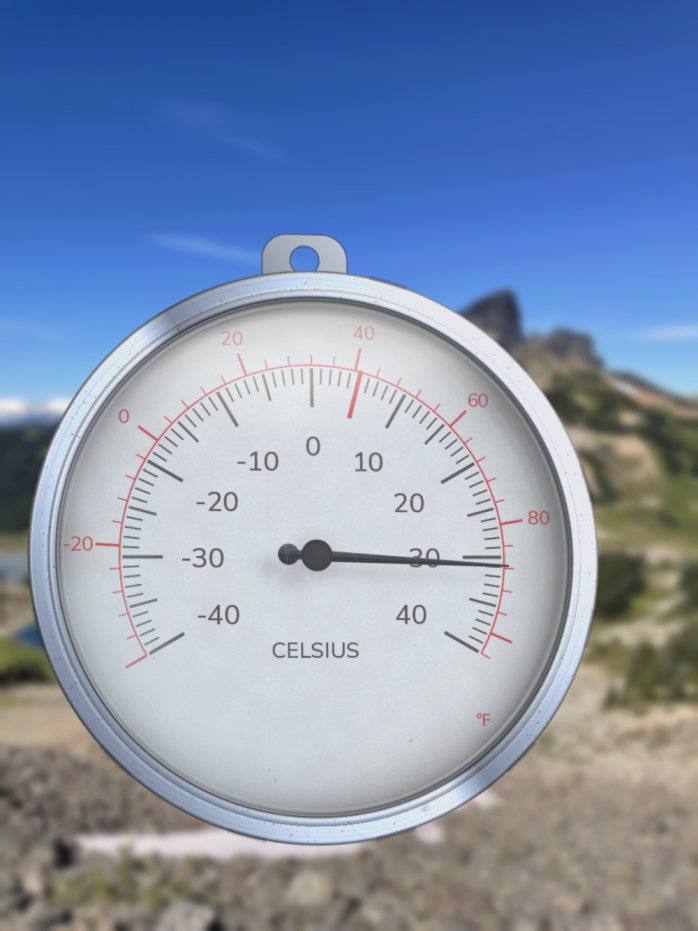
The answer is 31 °C
